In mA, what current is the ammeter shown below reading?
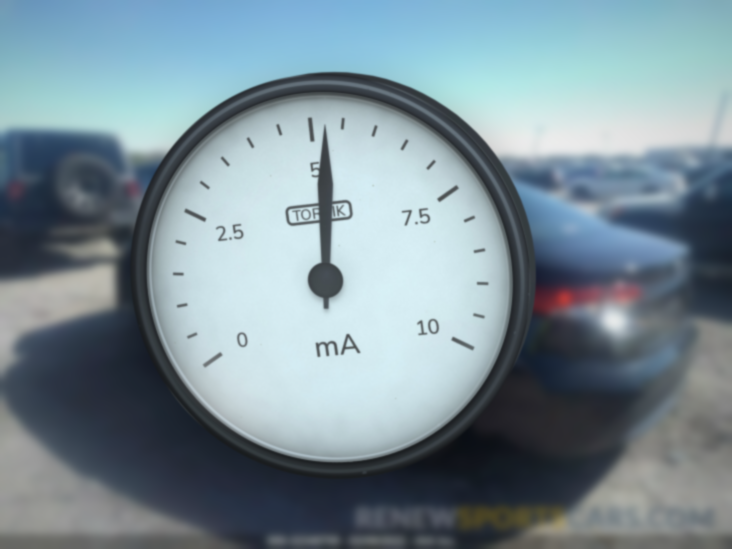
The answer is 5.25 mA
